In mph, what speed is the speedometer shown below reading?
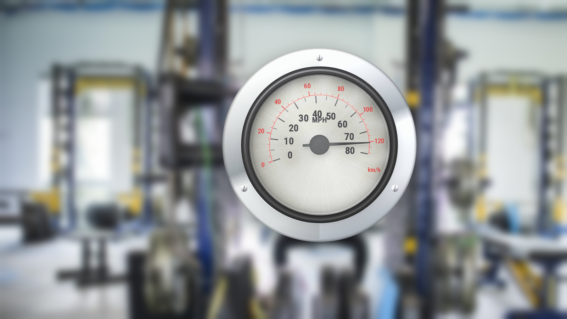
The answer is 75 mph
